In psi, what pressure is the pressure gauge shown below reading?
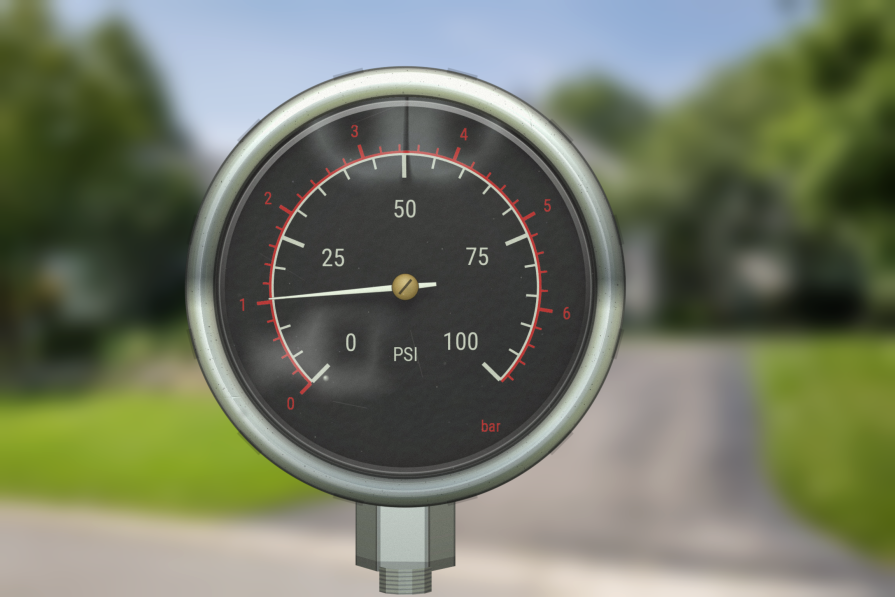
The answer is 15 psi
